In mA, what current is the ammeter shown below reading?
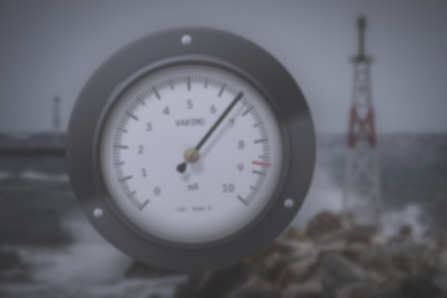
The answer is 6.5 mA
